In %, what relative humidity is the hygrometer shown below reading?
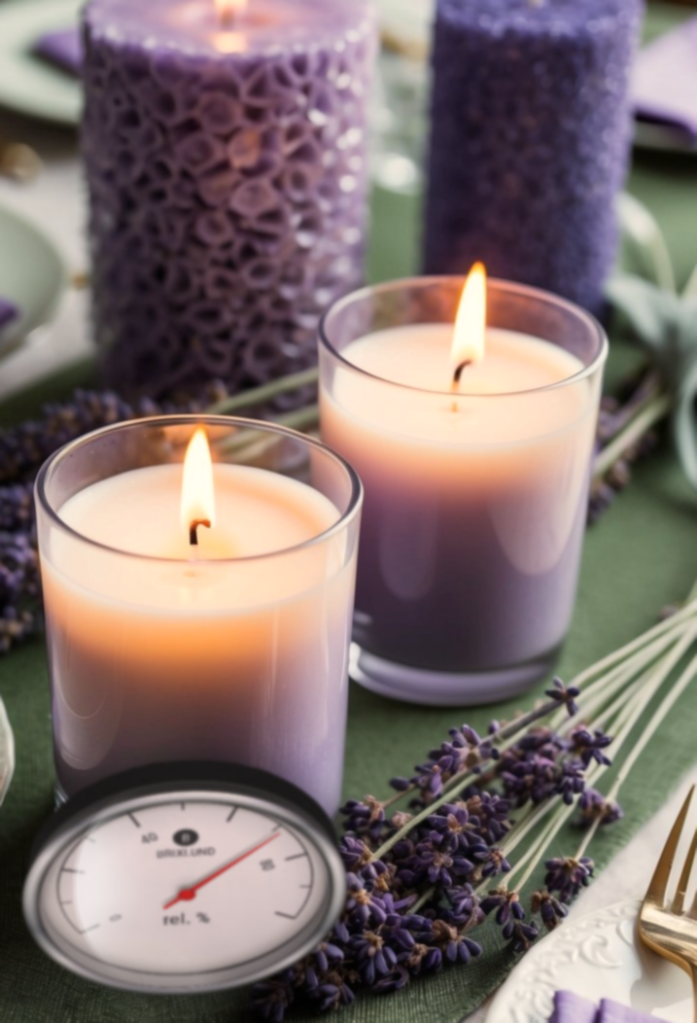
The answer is 70 %
